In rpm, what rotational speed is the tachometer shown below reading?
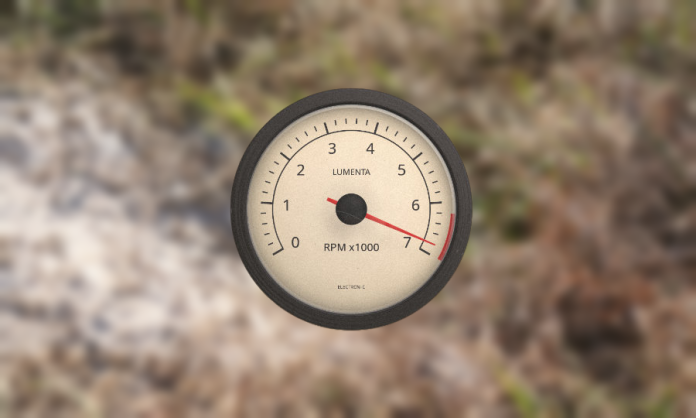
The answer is 6800 rpm
